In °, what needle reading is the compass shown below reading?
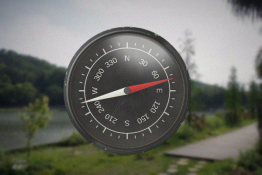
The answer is 75 °
